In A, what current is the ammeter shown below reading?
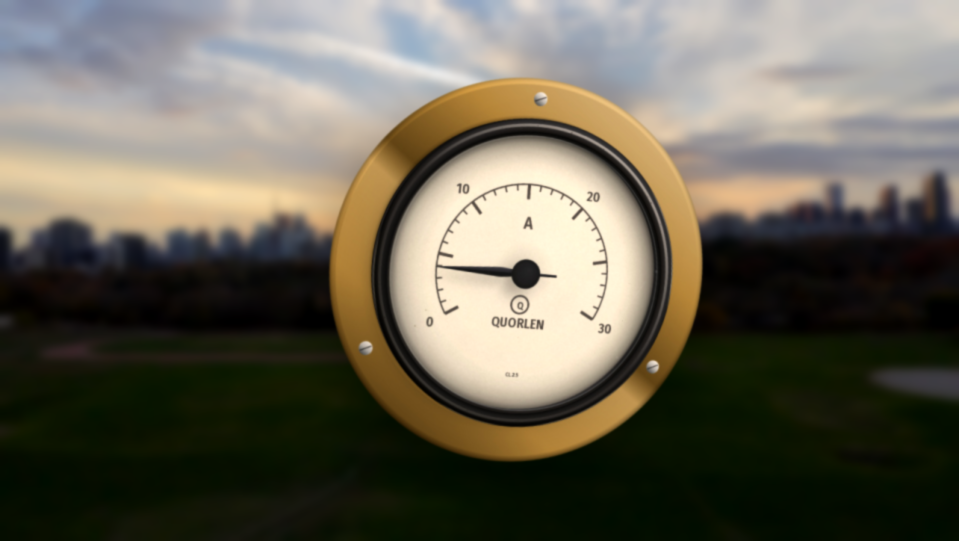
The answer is 4 A
